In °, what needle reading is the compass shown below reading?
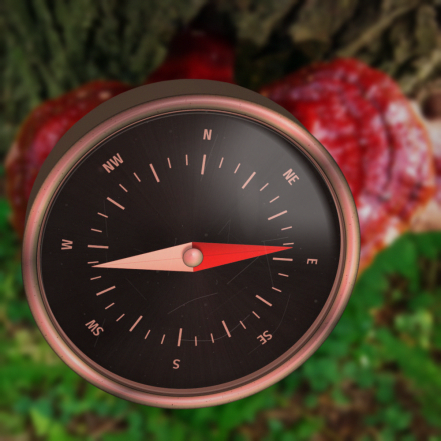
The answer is 80 °
